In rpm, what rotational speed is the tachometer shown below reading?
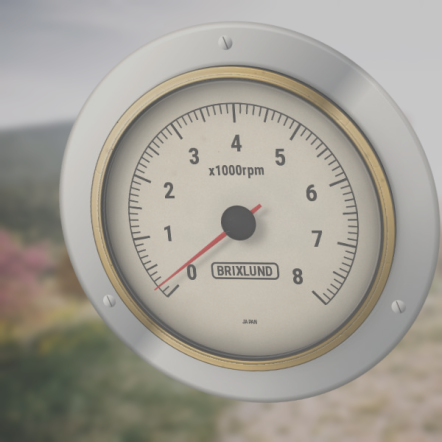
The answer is 200 rpm
